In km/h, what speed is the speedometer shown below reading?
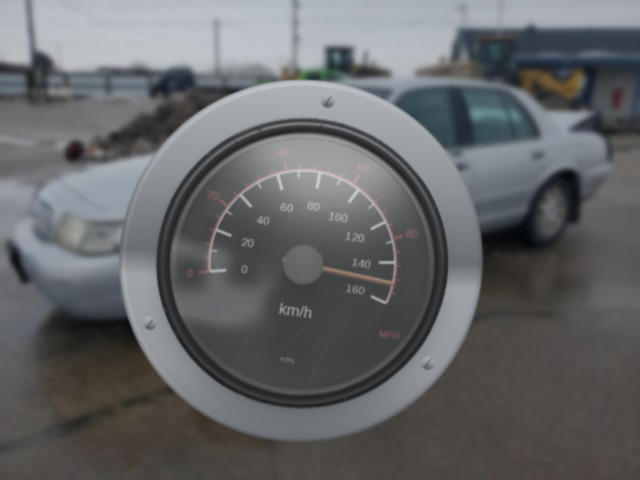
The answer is 150 km/h
